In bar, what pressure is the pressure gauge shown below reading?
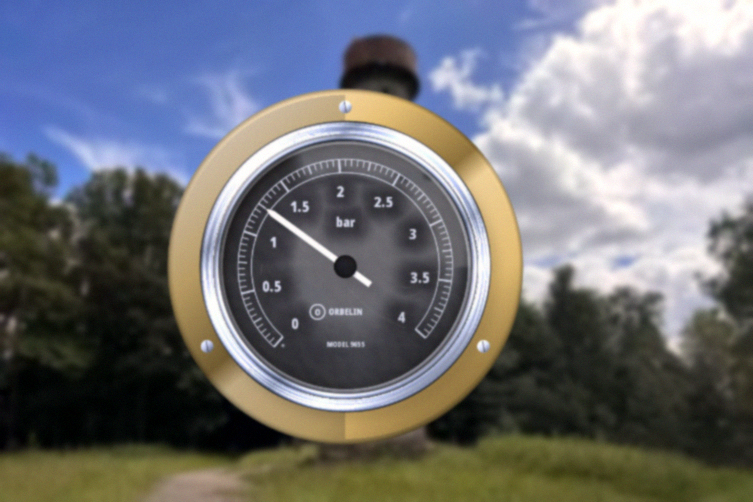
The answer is 1.25 bar
